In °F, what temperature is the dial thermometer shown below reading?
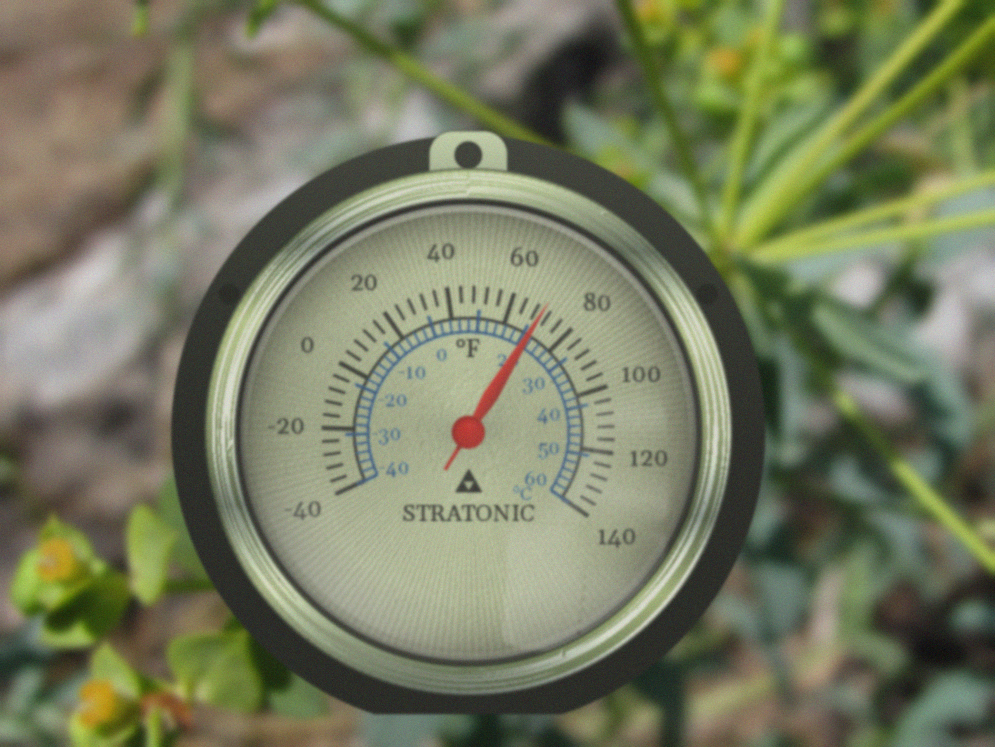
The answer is 70 °F
